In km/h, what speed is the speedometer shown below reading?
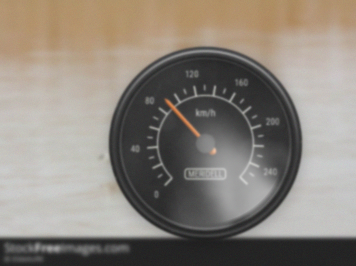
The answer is 90 km/h
